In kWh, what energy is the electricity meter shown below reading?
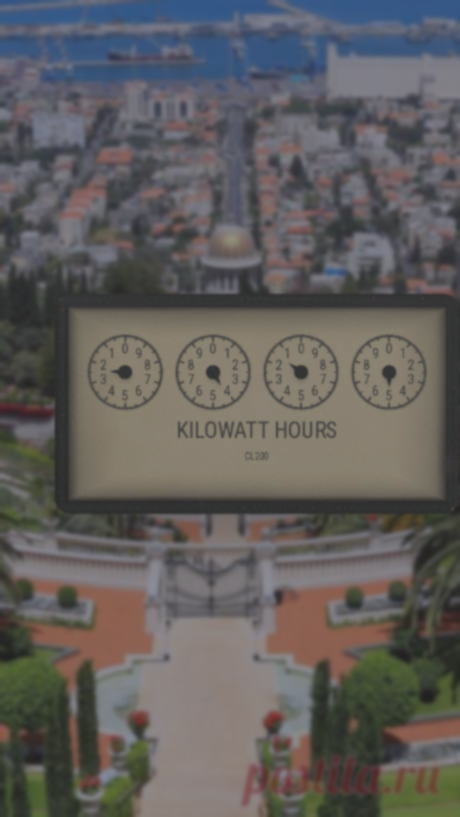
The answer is 2415 kWh
